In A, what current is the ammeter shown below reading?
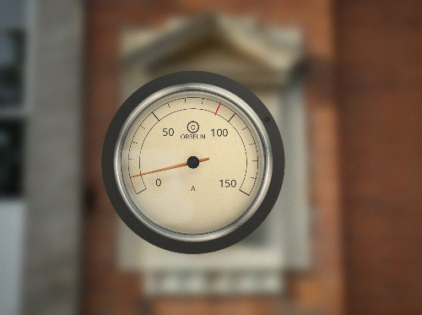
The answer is 10 A
